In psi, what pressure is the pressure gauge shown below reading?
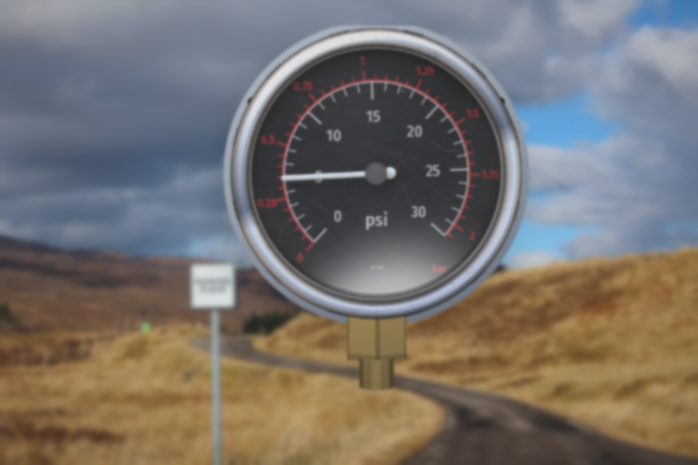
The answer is 5 psi
